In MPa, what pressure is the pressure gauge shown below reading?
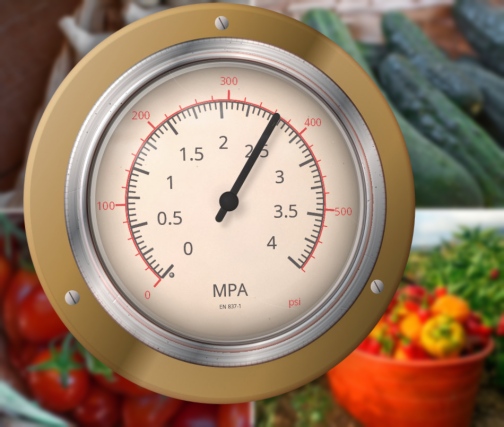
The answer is 2.5 MPa
